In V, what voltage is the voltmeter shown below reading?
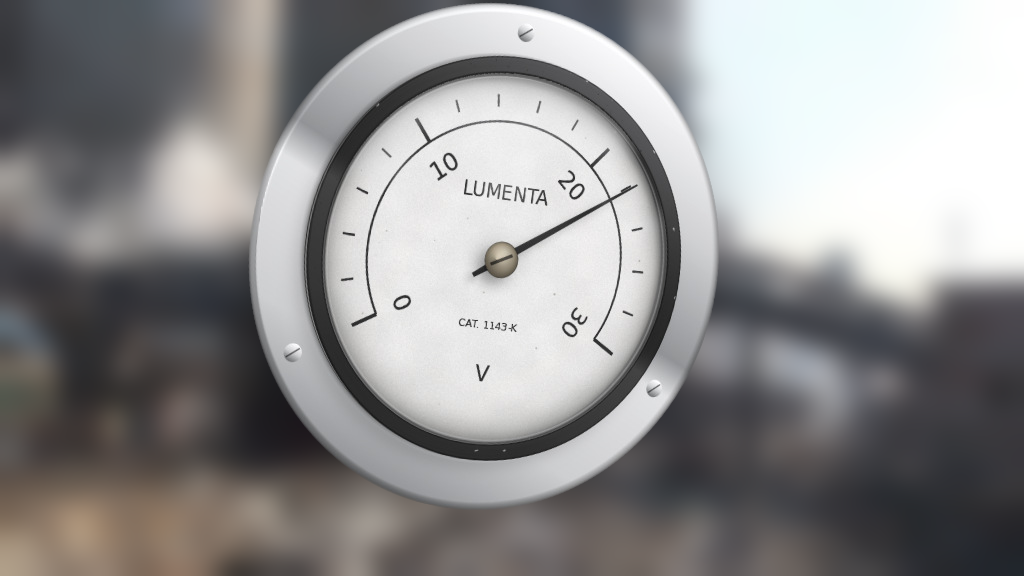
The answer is 22 V
